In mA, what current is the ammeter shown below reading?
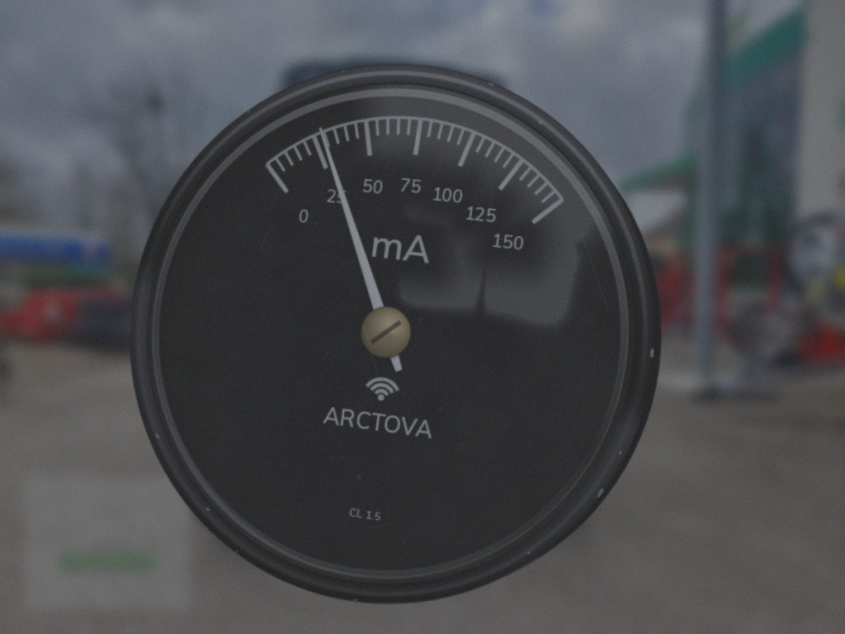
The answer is 30 mA
